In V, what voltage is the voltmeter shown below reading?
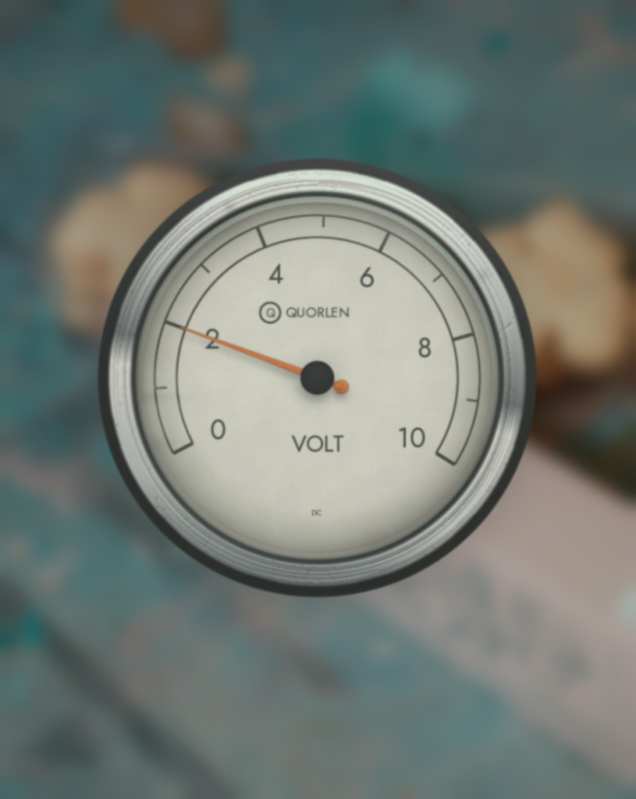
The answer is 2 V
